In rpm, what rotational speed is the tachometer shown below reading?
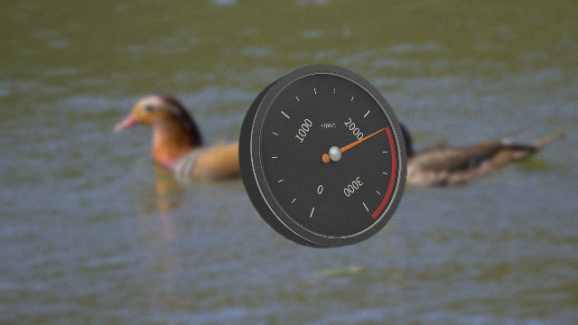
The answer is 2200 rpm
